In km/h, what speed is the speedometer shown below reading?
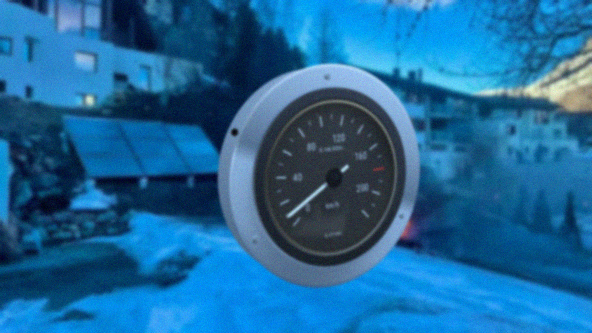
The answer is 10 km/h
